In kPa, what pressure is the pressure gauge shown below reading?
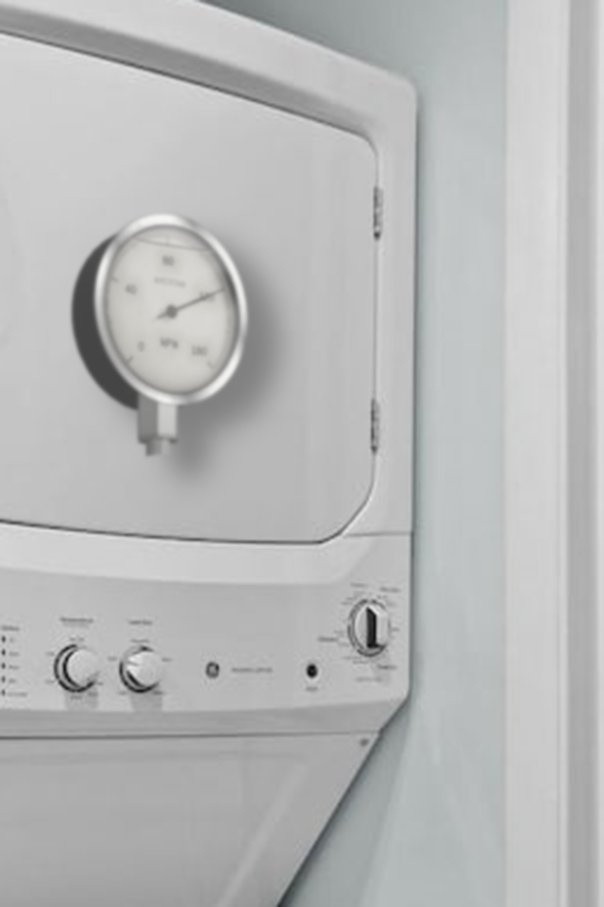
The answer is 120 kPa
